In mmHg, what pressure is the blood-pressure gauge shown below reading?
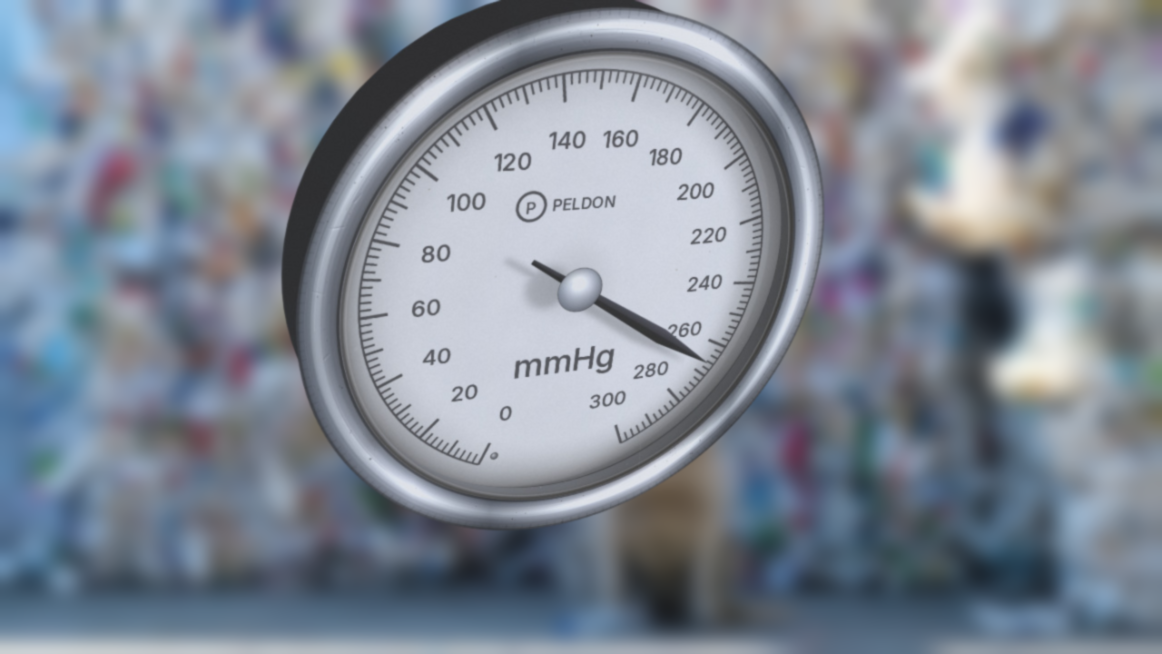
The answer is 266 mmHg
